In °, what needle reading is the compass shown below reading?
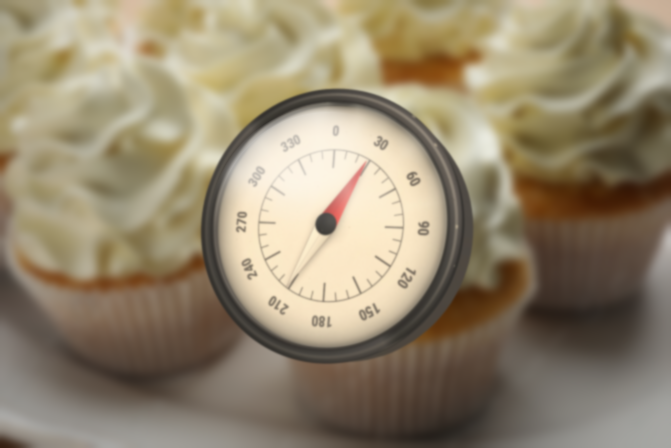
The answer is 30 °
